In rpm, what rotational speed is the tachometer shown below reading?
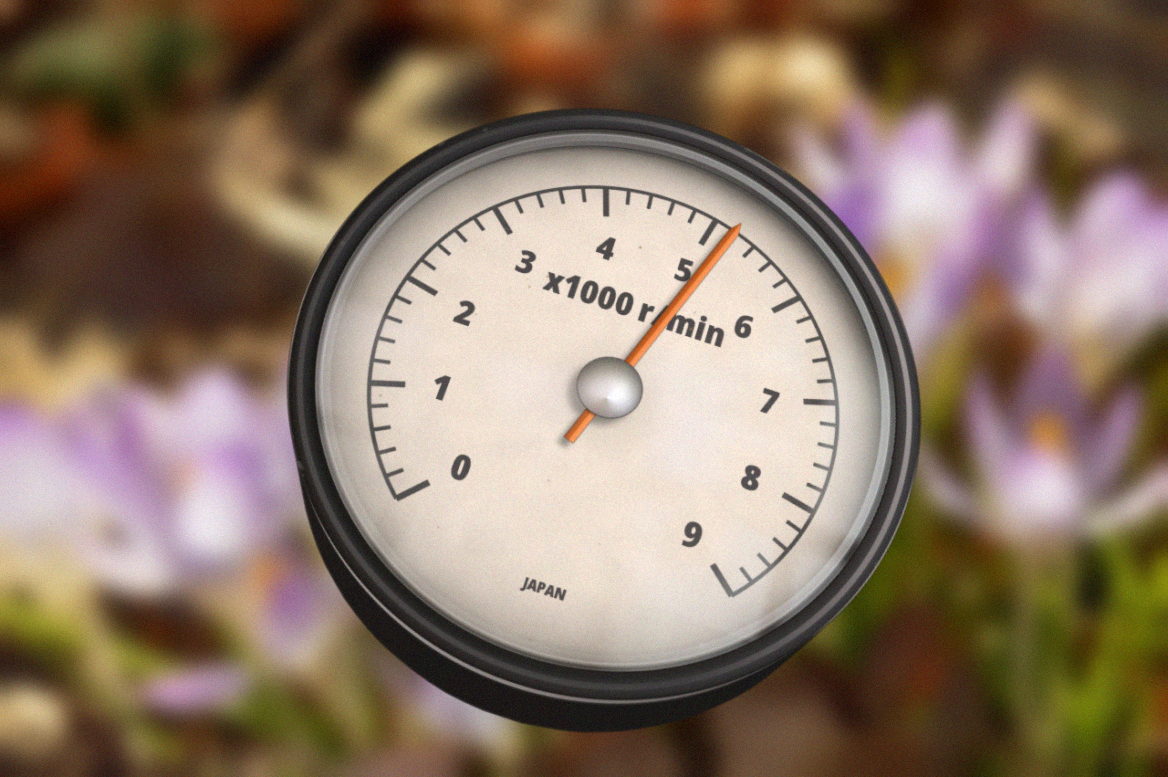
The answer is 5200 rpm
